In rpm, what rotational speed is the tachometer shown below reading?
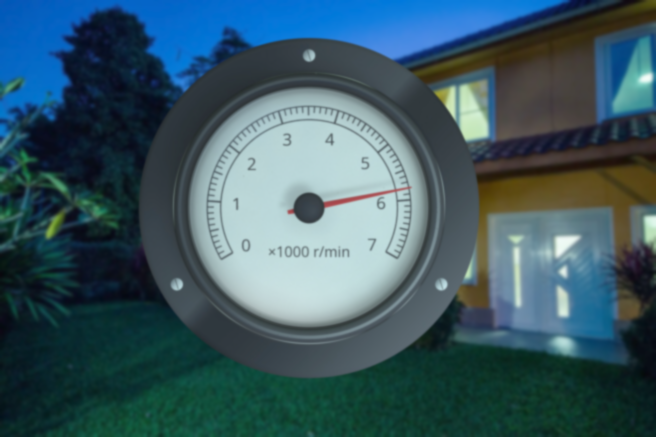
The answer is 5800 rpm
